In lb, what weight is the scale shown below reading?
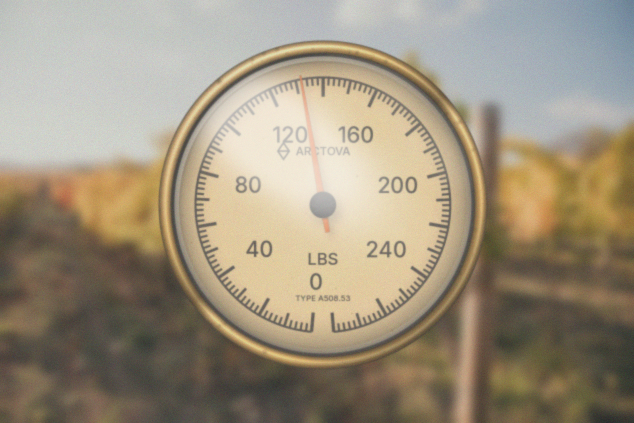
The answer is 132 lb
